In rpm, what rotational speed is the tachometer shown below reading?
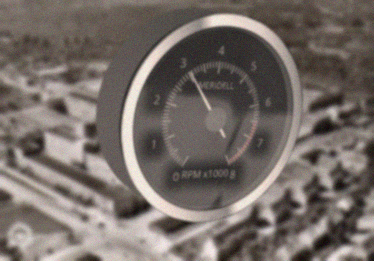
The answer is 3000 rpm
